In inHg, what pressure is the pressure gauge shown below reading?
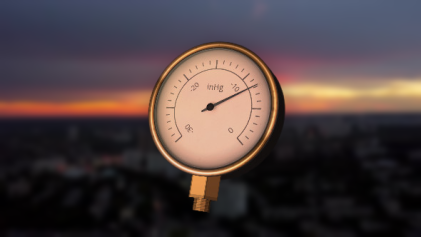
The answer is -8 inHg
